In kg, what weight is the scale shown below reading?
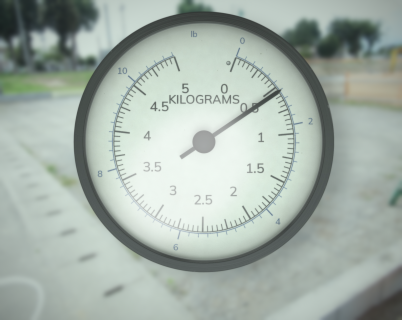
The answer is 0.55 kg
